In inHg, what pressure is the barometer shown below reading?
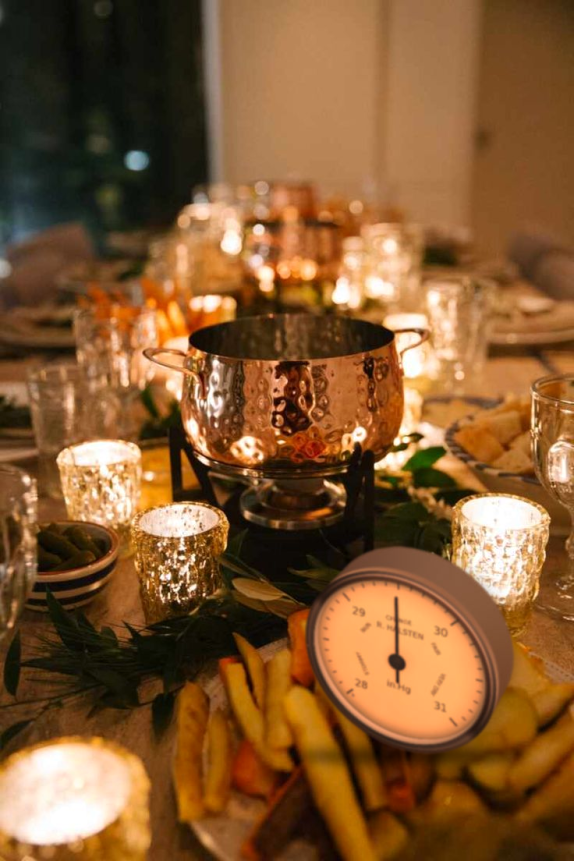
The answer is 29.5 inHg
